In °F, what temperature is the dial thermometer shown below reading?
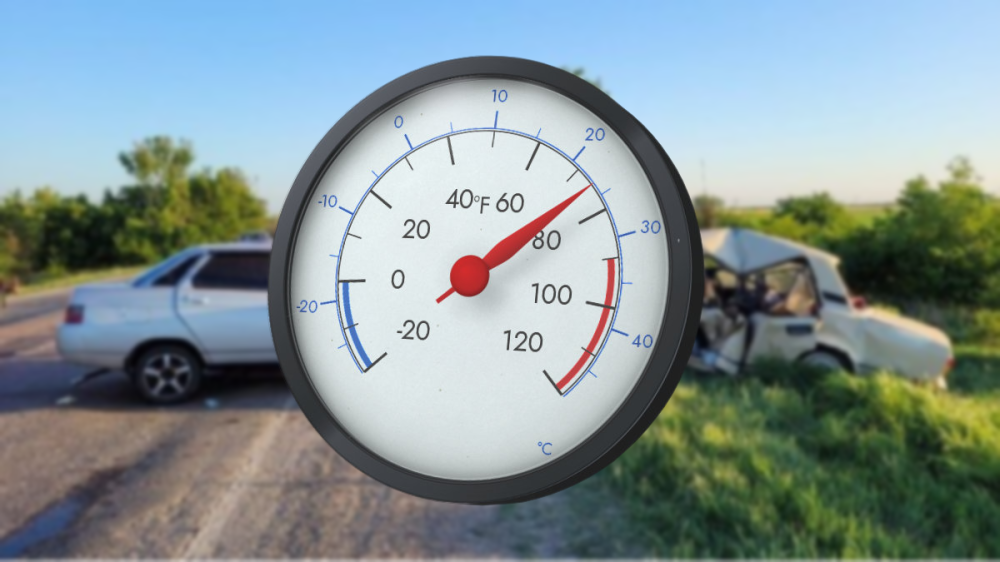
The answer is 75 °F
